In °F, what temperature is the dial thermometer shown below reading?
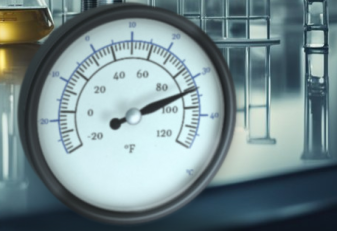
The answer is 90 °F
